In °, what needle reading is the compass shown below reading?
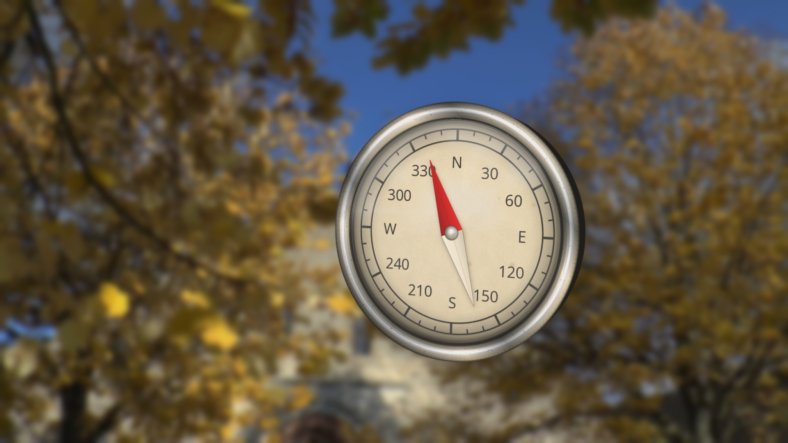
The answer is 340 °
